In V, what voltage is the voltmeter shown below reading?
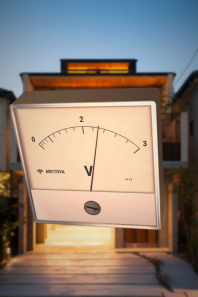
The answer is 2.3 V
